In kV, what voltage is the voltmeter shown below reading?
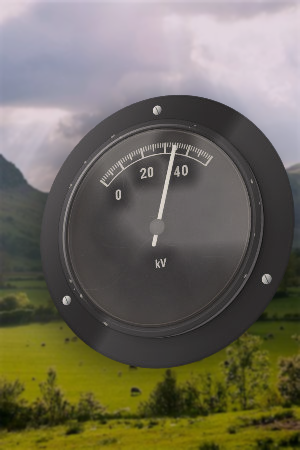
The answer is 35 kV
